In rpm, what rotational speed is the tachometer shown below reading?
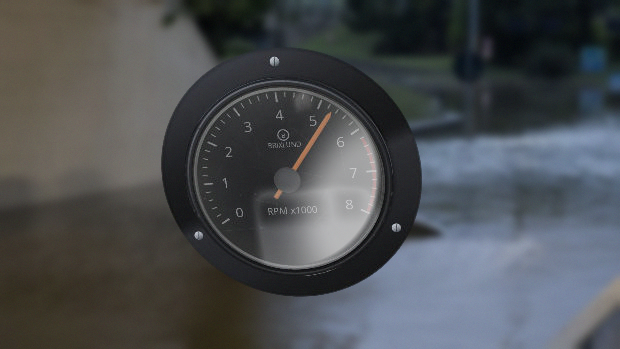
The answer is 5300 rpm
